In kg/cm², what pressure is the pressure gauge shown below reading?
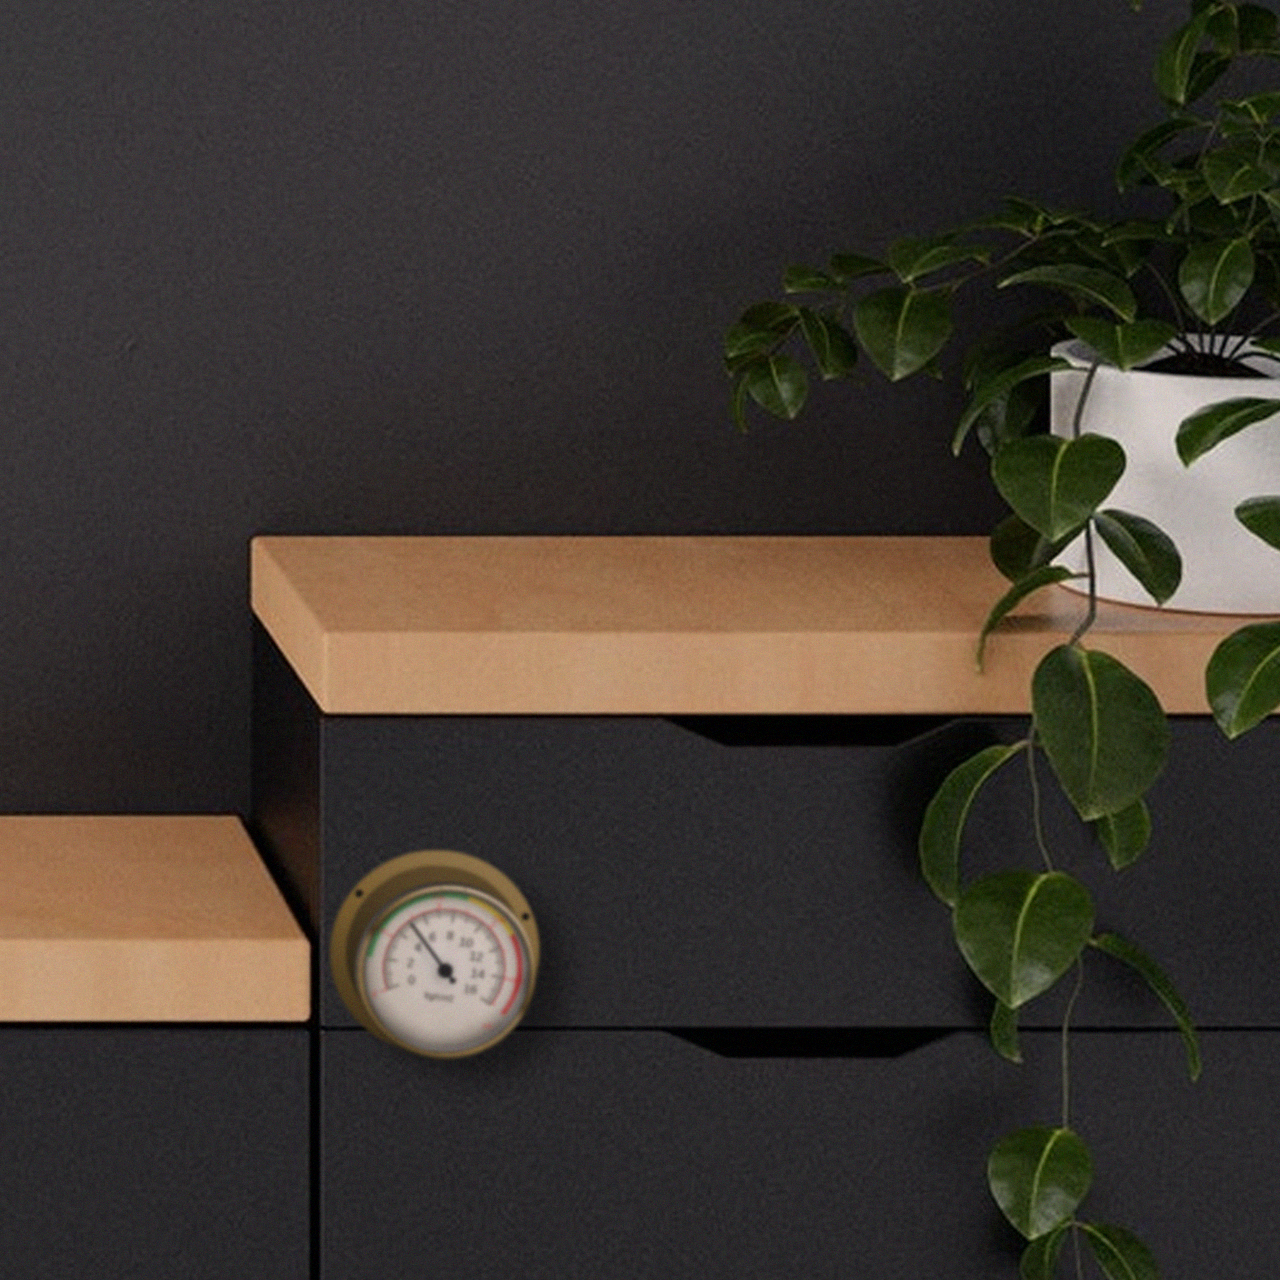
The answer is 5 kg/cm²
